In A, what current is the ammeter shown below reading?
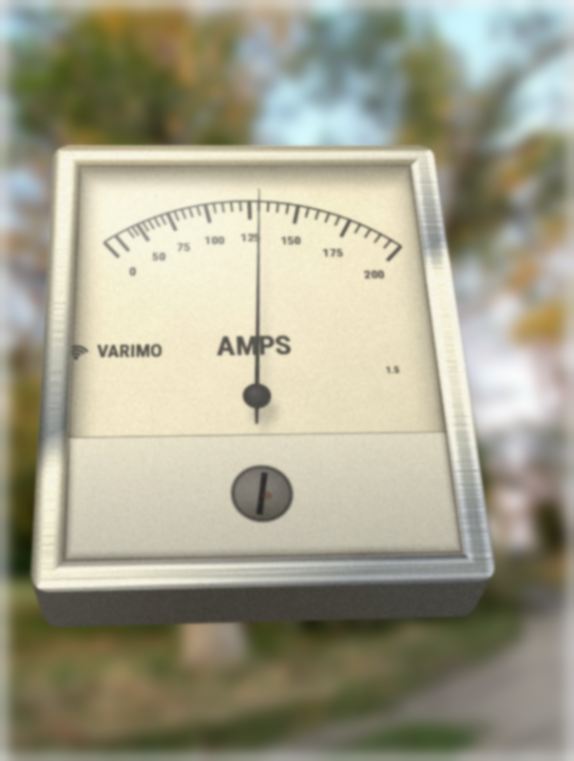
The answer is 130 A
